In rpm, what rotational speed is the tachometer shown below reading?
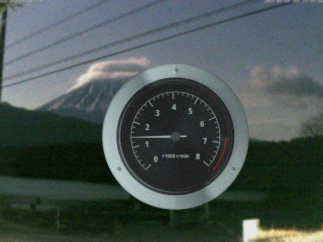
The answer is 1400 rpm
